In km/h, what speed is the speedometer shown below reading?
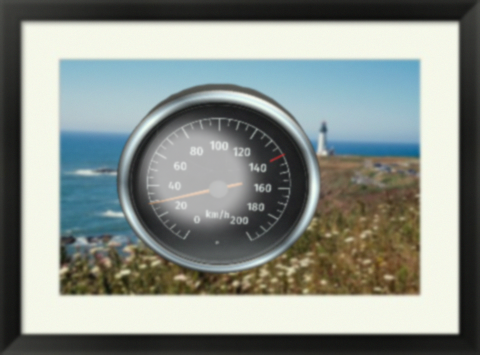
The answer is 30 km/h
